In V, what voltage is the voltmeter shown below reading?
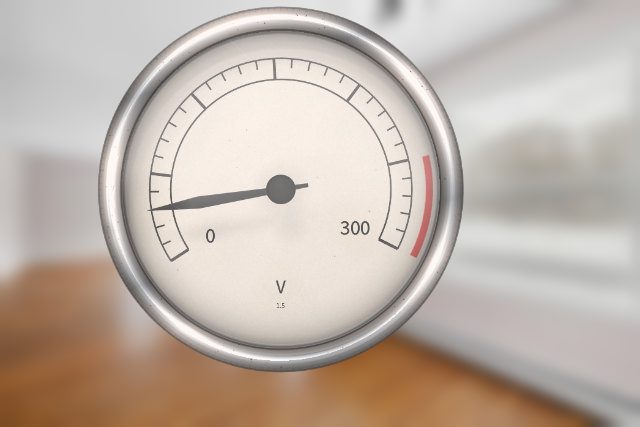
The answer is 30 V
